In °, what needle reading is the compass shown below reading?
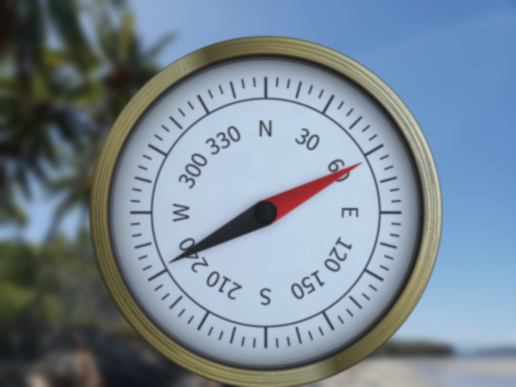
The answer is 62.5 °
